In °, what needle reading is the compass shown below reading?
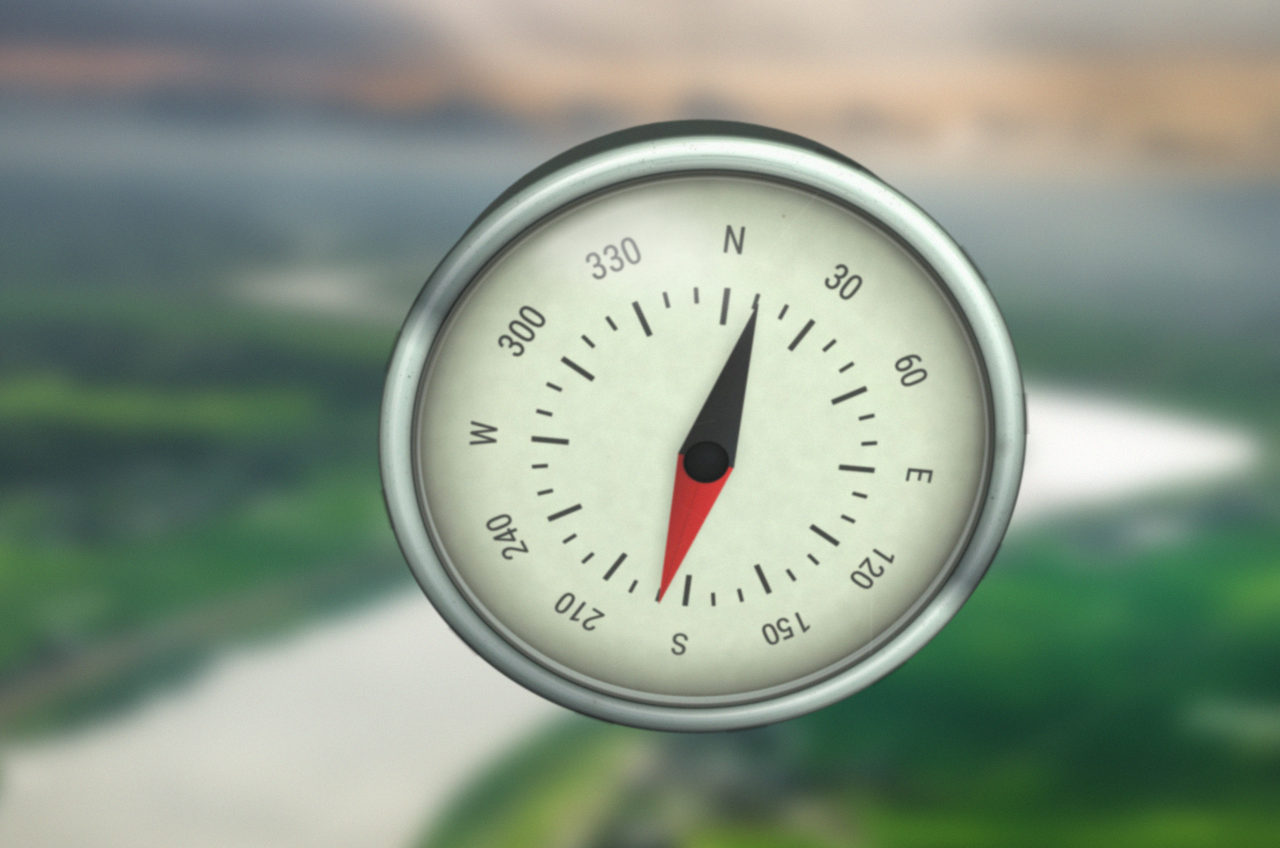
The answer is 190 °
